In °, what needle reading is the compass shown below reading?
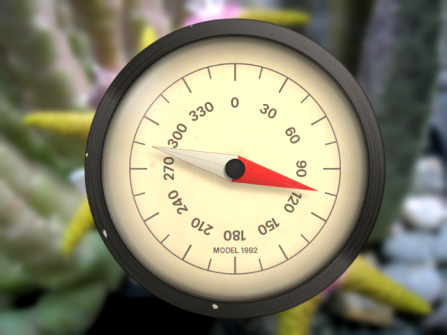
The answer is 105 °
